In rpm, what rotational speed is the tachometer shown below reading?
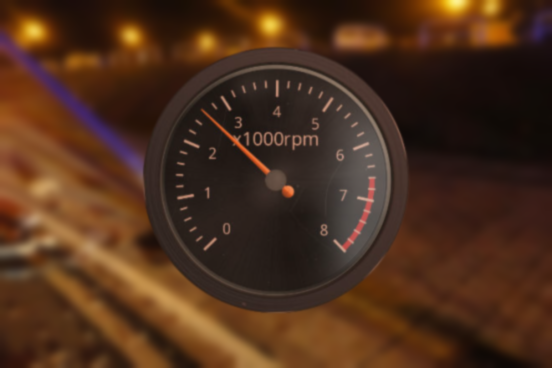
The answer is 2600 rpm
